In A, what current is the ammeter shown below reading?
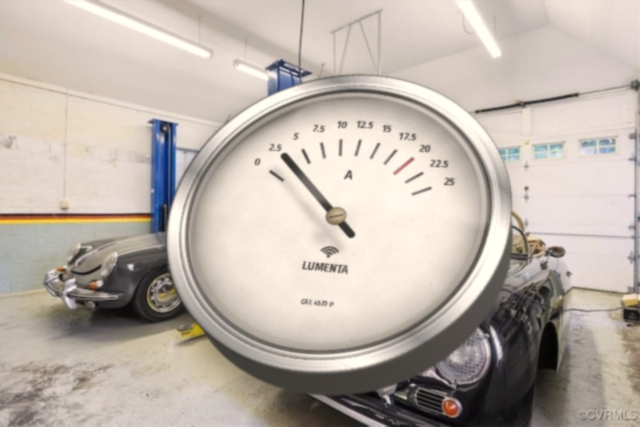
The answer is 2.5 A
